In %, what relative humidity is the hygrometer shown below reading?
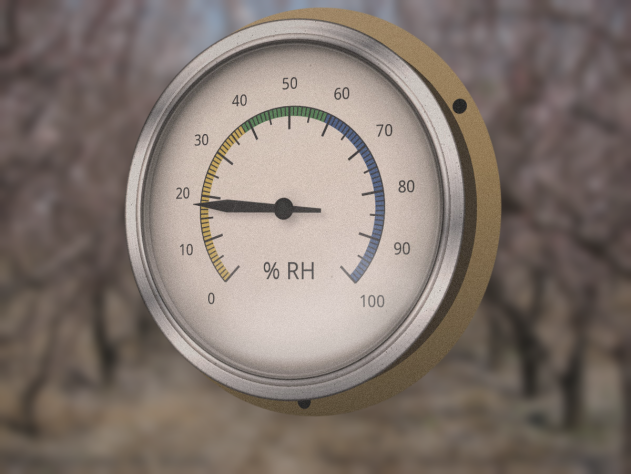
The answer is 18 %
